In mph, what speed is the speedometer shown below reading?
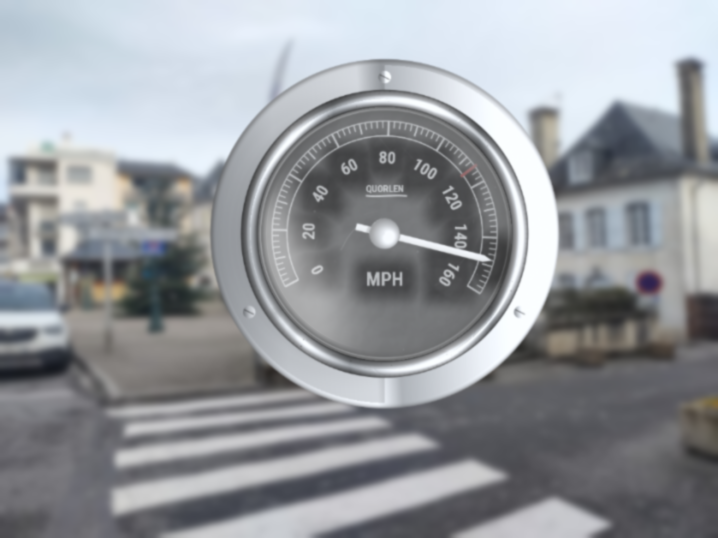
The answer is 148 mph
